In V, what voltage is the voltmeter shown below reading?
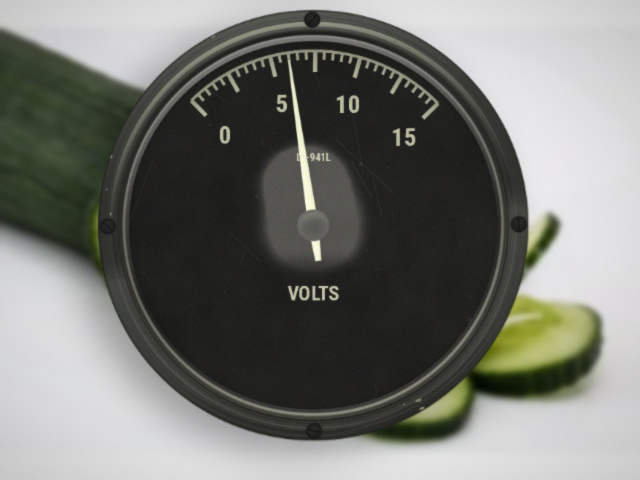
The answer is 6 V
